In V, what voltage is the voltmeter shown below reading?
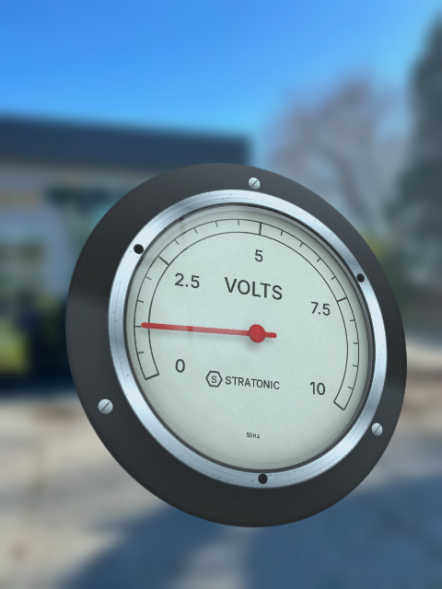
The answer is 1 V
